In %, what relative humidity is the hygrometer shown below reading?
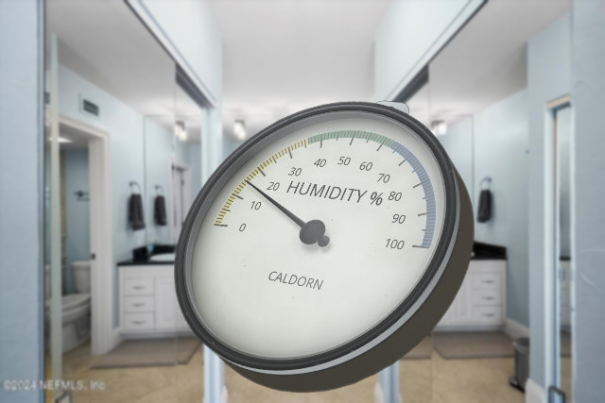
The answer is 15 %
